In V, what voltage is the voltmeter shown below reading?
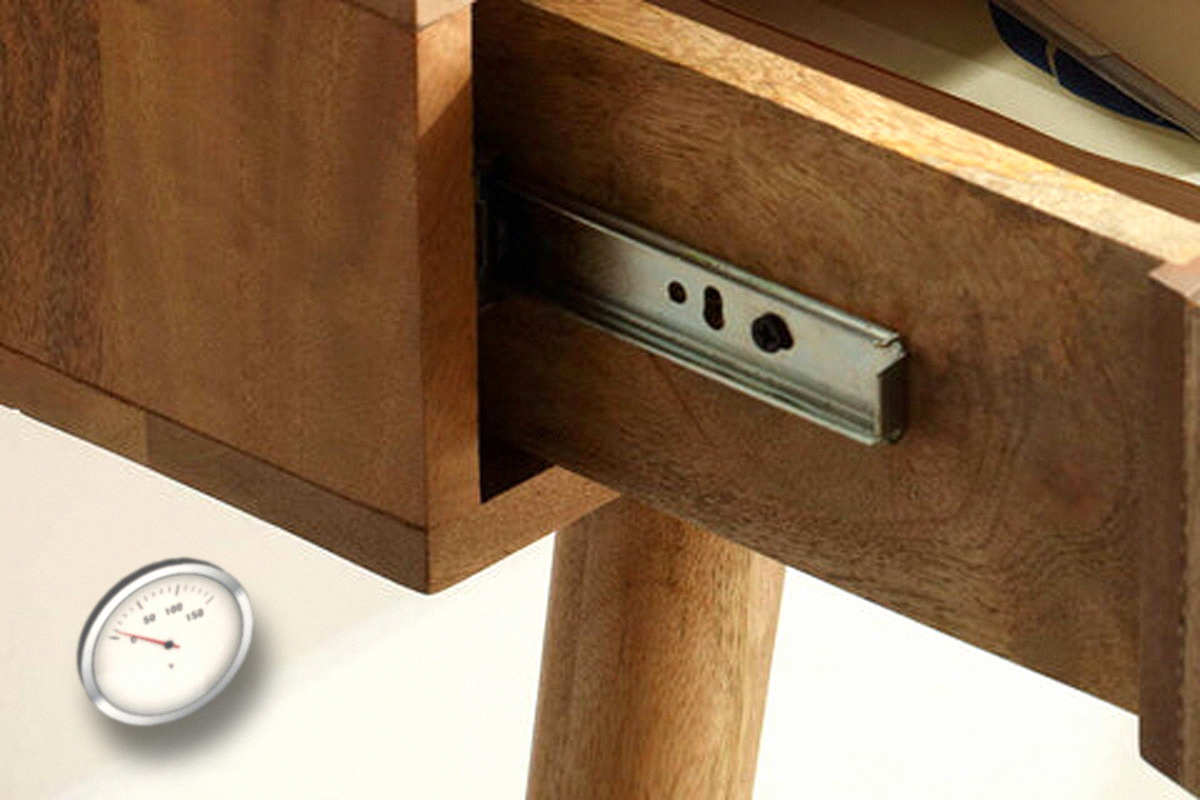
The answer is 10 V
